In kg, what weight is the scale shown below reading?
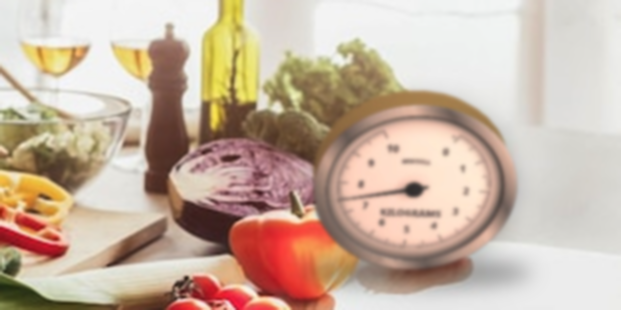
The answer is 7.5 kg
